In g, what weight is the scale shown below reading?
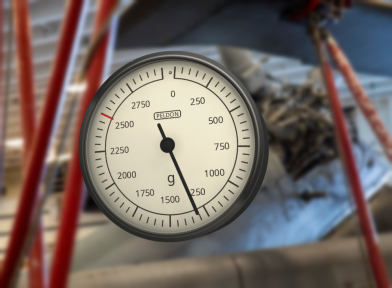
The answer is 1300 g
